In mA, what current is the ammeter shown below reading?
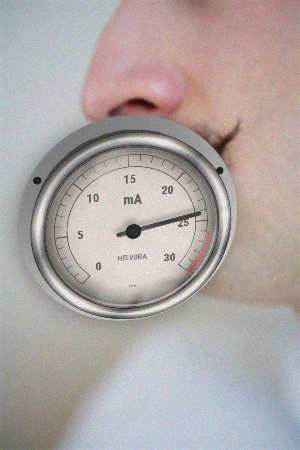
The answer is 24 mA
